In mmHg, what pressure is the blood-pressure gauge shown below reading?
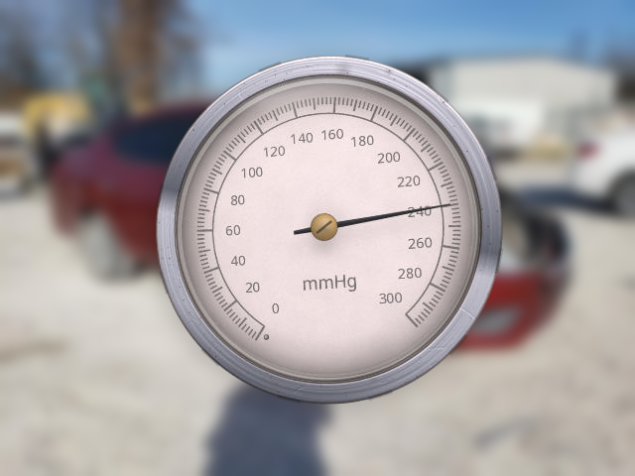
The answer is 240 mmHg
